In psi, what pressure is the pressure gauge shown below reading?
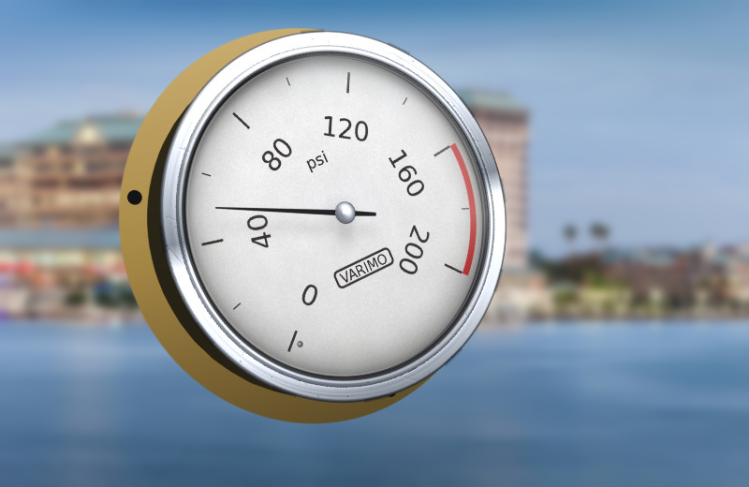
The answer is 50 psi
